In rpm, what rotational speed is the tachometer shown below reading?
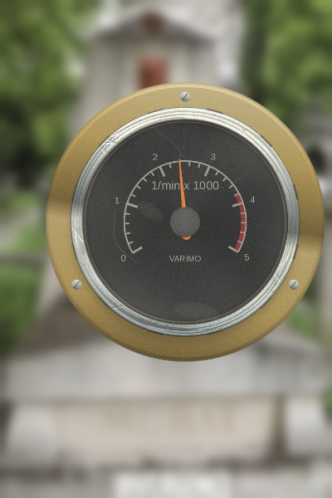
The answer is 2400 rpm
